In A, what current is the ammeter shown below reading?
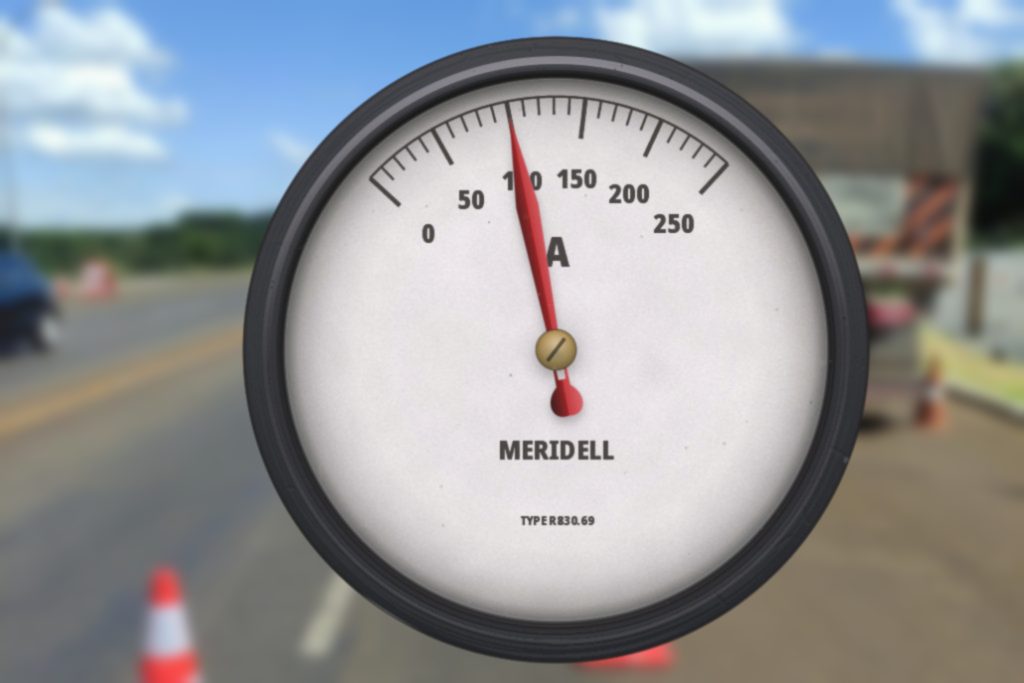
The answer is 100 A
